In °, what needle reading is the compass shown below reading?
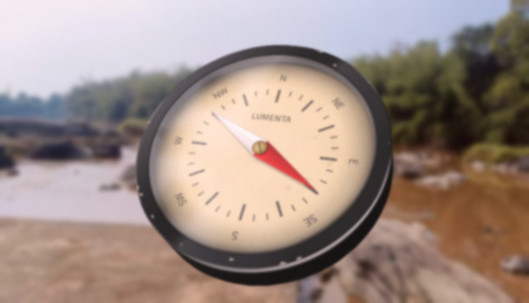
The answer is 120 °
